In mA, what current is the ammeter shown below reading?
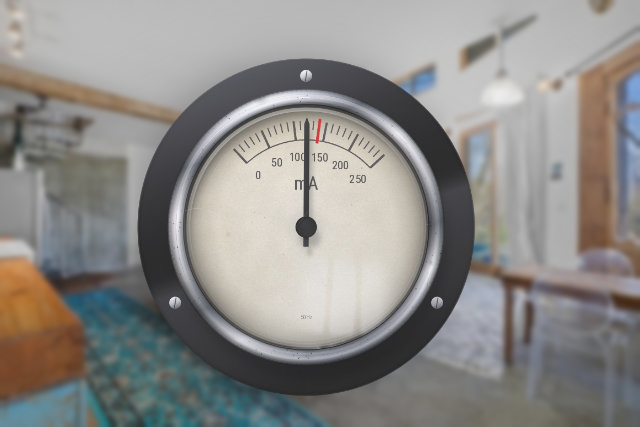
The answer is 120 mA
